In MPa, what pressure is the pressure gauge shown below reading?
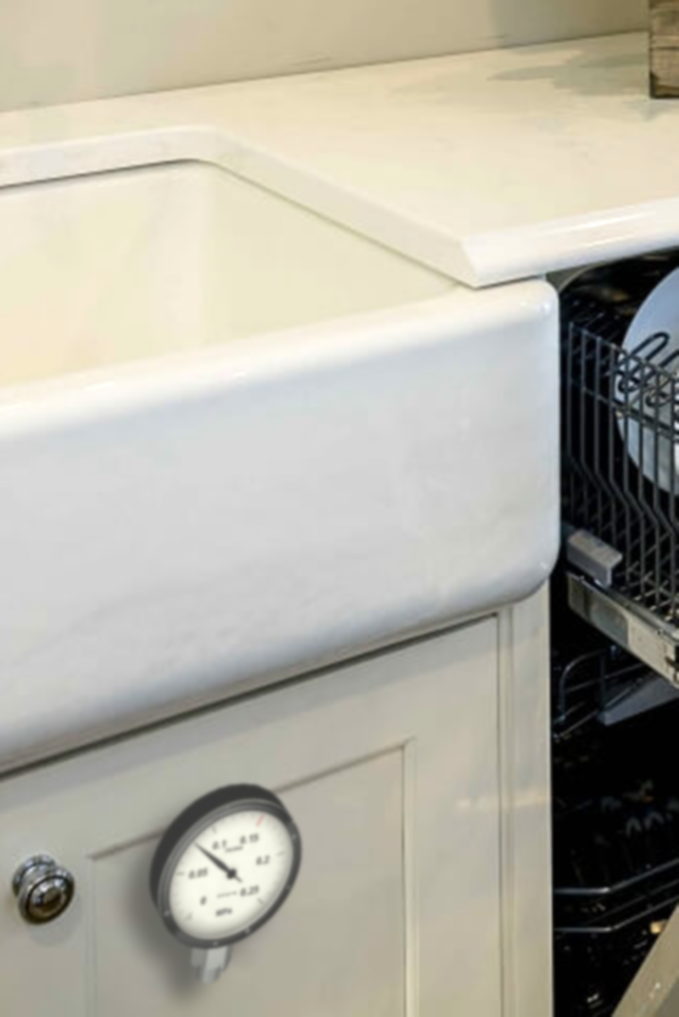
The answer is 0.08 MPa
